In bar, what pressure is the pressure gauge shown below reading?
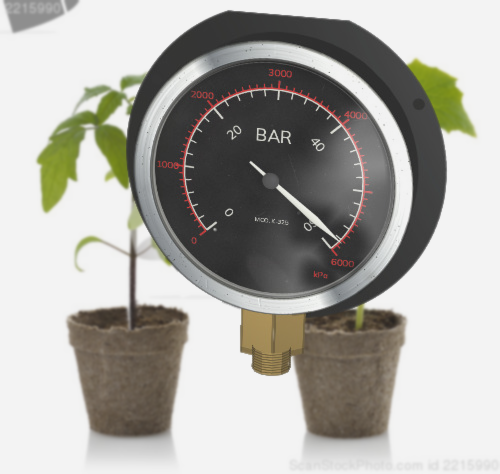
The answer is 58 bar
